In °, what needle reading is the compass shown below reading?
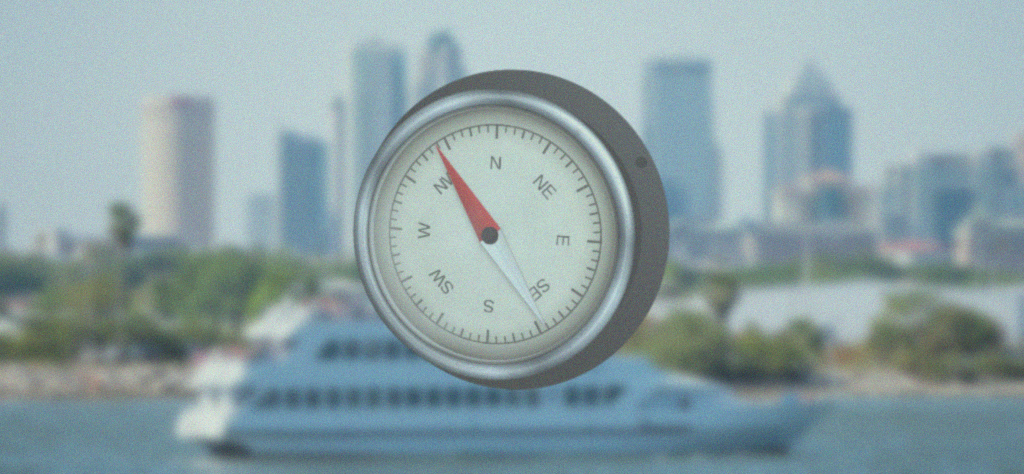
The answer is 325 °
